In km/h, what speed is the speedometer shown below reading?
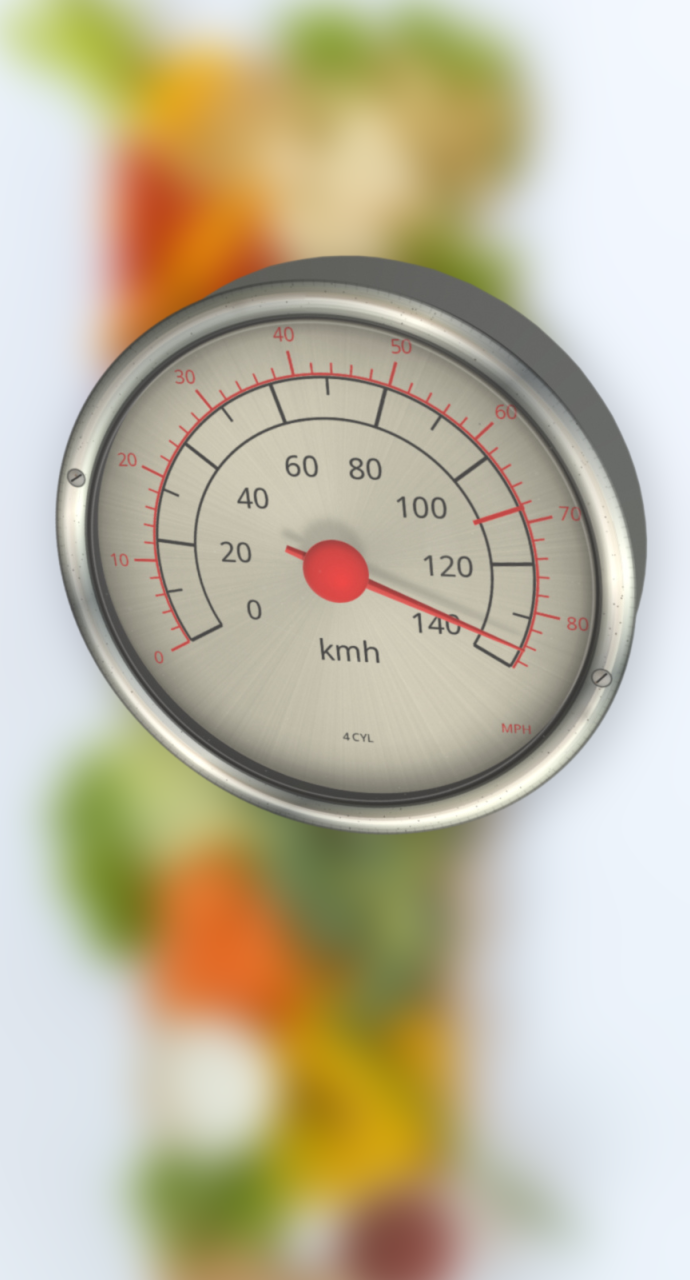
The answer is 135 km/h
